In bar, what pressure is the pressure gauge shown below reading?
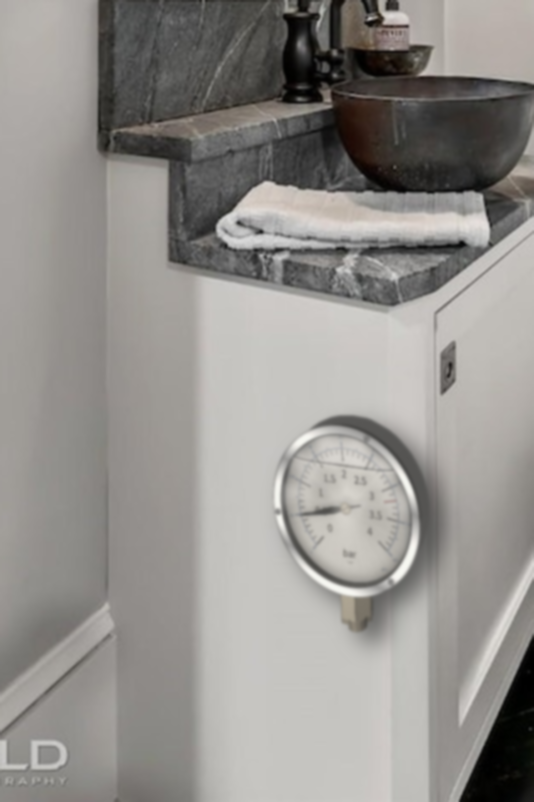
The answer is 0.5 bar
